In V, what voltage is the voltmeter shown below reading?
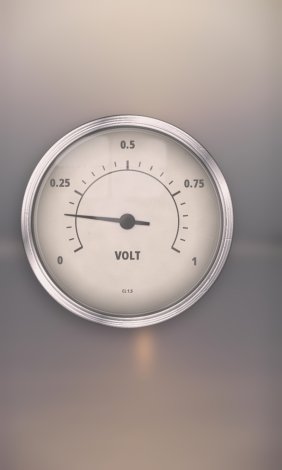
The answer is 0.15 V
